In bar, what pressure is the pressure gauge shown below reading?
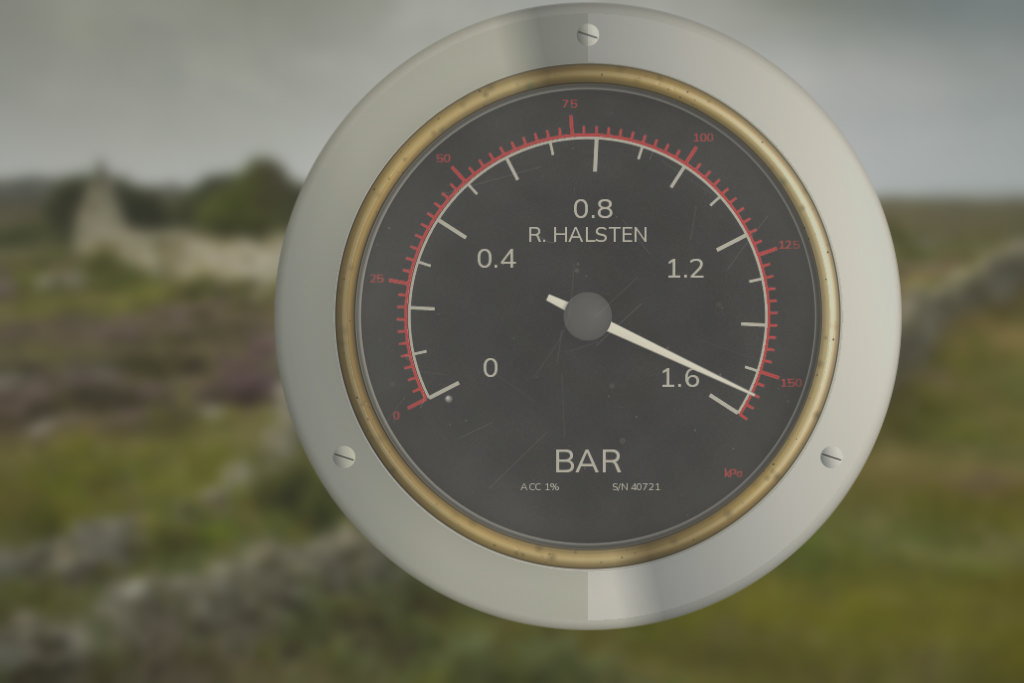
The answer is 1.55 bar
